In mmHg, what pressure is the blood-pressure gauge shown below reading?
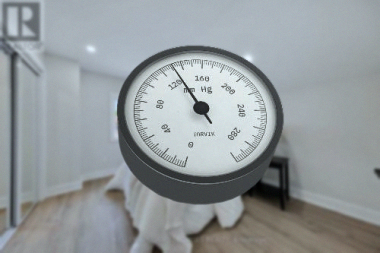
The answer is 130 mmHg
